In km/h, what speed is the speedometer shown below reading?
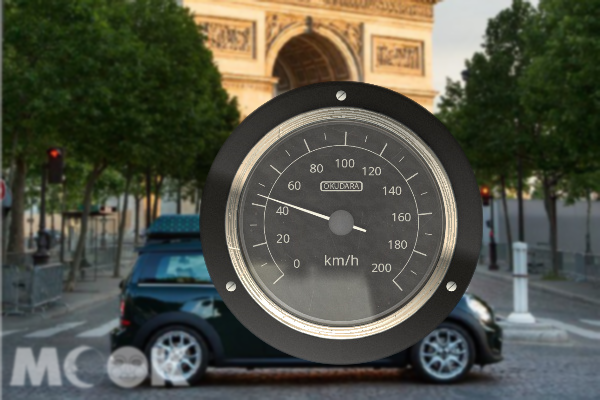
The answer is 45 km/h
